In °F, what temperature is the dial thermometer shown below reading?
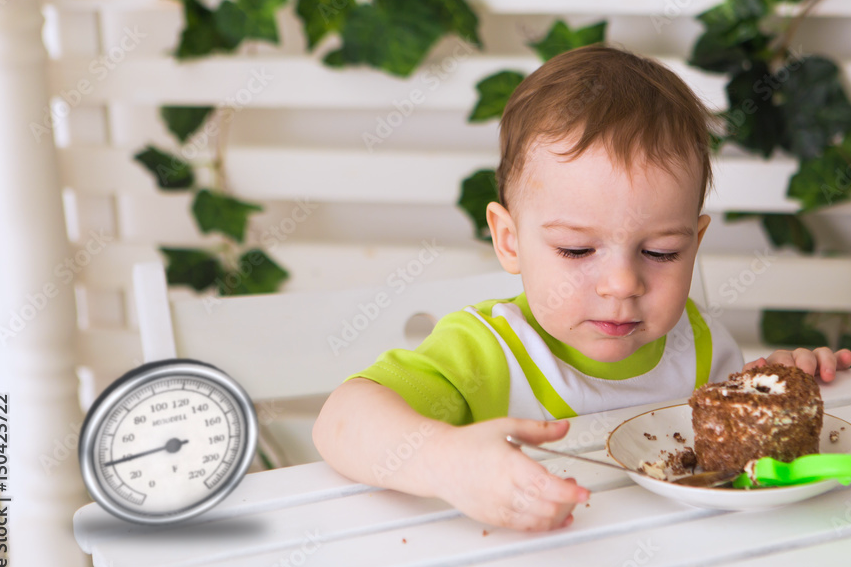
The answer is 40 °F
